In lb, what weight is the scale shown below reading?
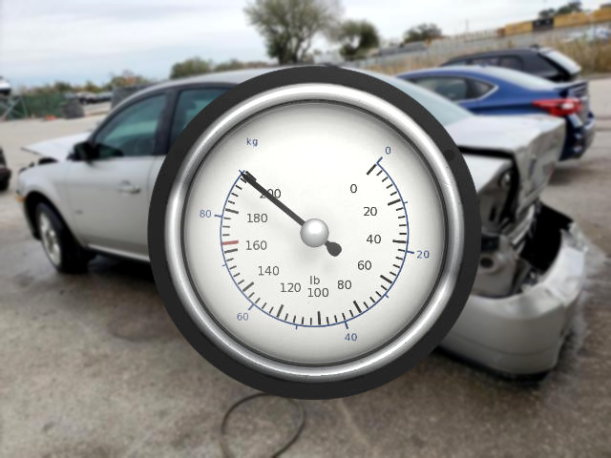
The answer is 198 lb
